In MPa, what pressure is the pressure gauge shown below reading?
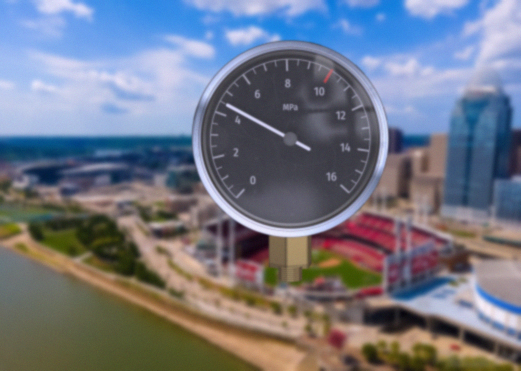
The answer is 4.5 MPa
